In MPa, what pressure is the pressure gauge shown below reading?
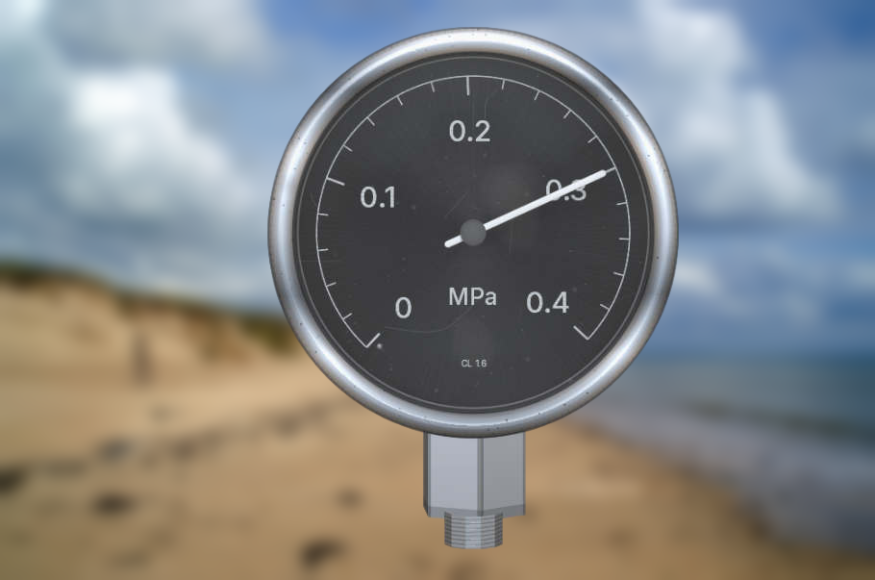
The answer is 0.3 MPa
